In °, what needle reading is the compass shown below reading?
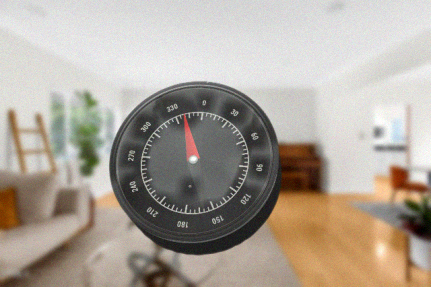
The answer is 340 °
